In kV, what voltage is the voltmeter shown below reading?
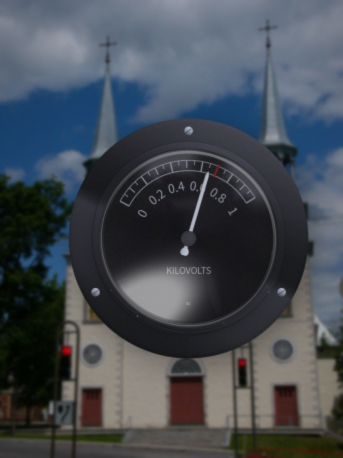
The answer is 0.65 kV
